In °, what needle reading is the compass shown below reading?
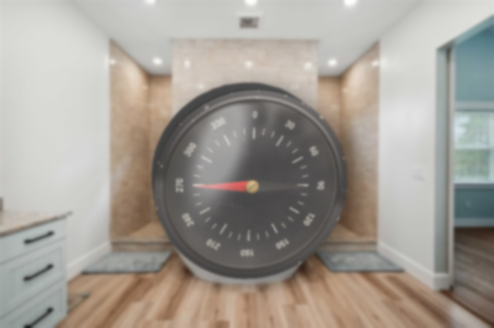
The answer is 270 °
